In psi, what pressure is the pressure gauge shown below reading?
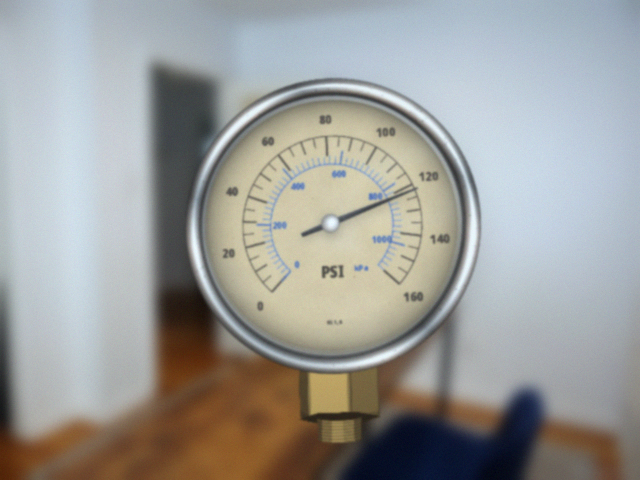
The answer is 122.5 psi
